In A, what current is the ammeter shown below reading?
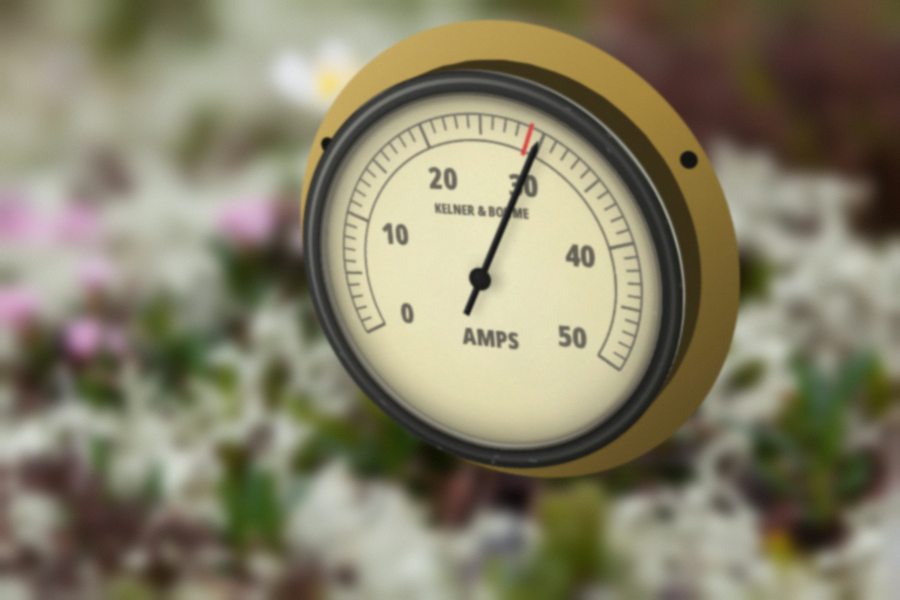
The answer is 30 A
